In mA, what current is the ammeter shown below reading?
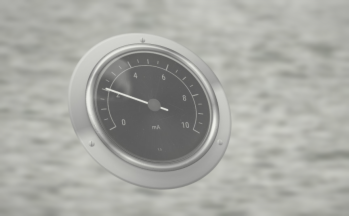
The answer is 2 mA
